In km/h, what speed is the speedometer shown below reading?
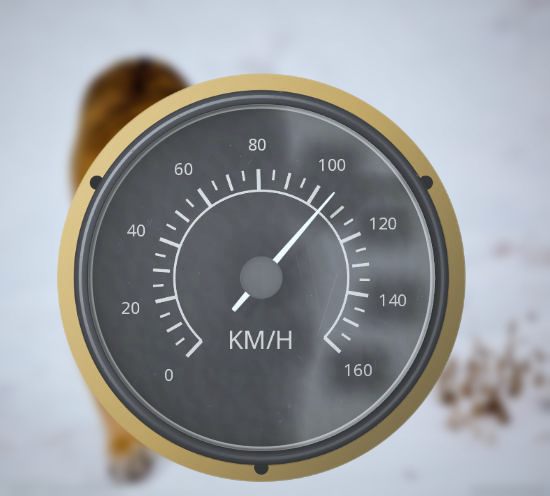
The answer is 105 km/h
